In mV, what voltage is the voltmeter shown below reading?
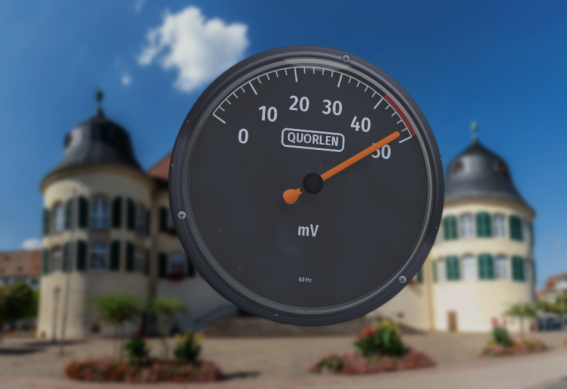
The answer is 48 mV
